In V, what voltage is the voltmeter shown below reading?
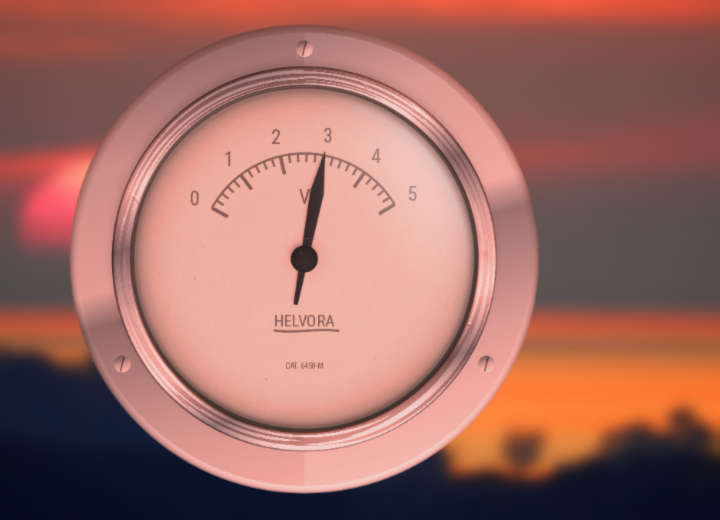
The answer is 3 V
